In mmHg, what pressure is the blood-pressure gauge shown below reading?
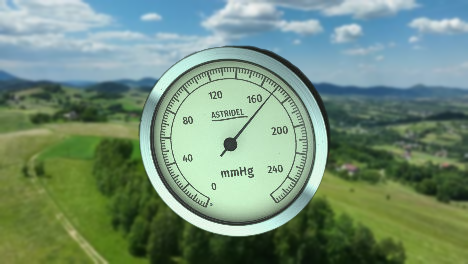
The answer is 170 mmHg
